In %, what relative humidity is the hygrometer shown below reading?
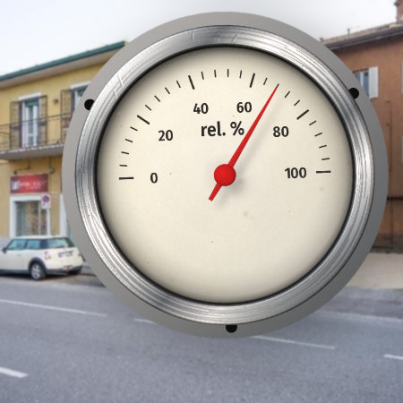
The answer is 68 %
